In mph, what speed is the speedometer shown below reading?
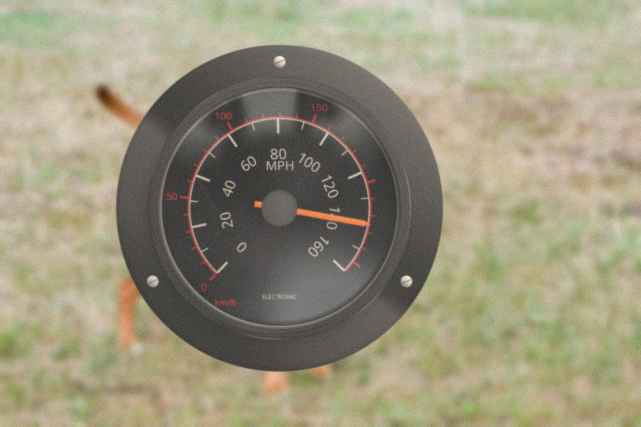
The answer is 140 mph
